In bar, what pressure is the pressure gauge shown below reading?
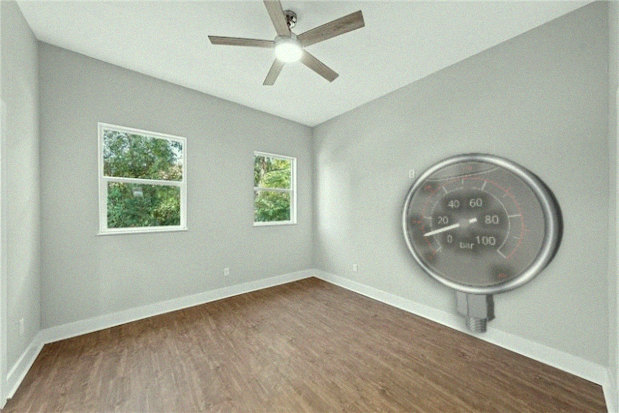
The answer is 10 bar
